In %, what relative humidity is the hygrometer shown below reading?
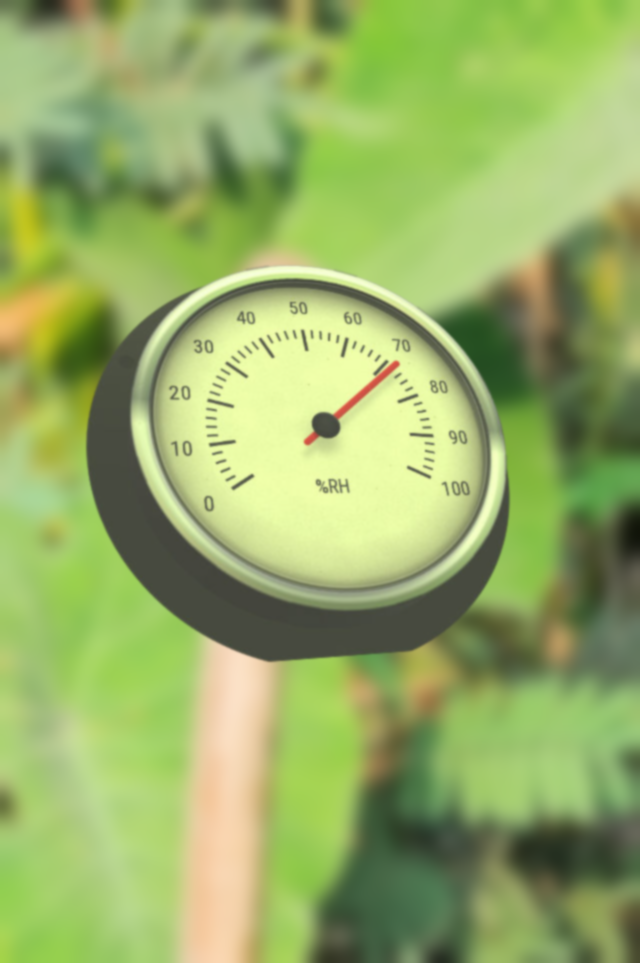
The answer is 72 %
